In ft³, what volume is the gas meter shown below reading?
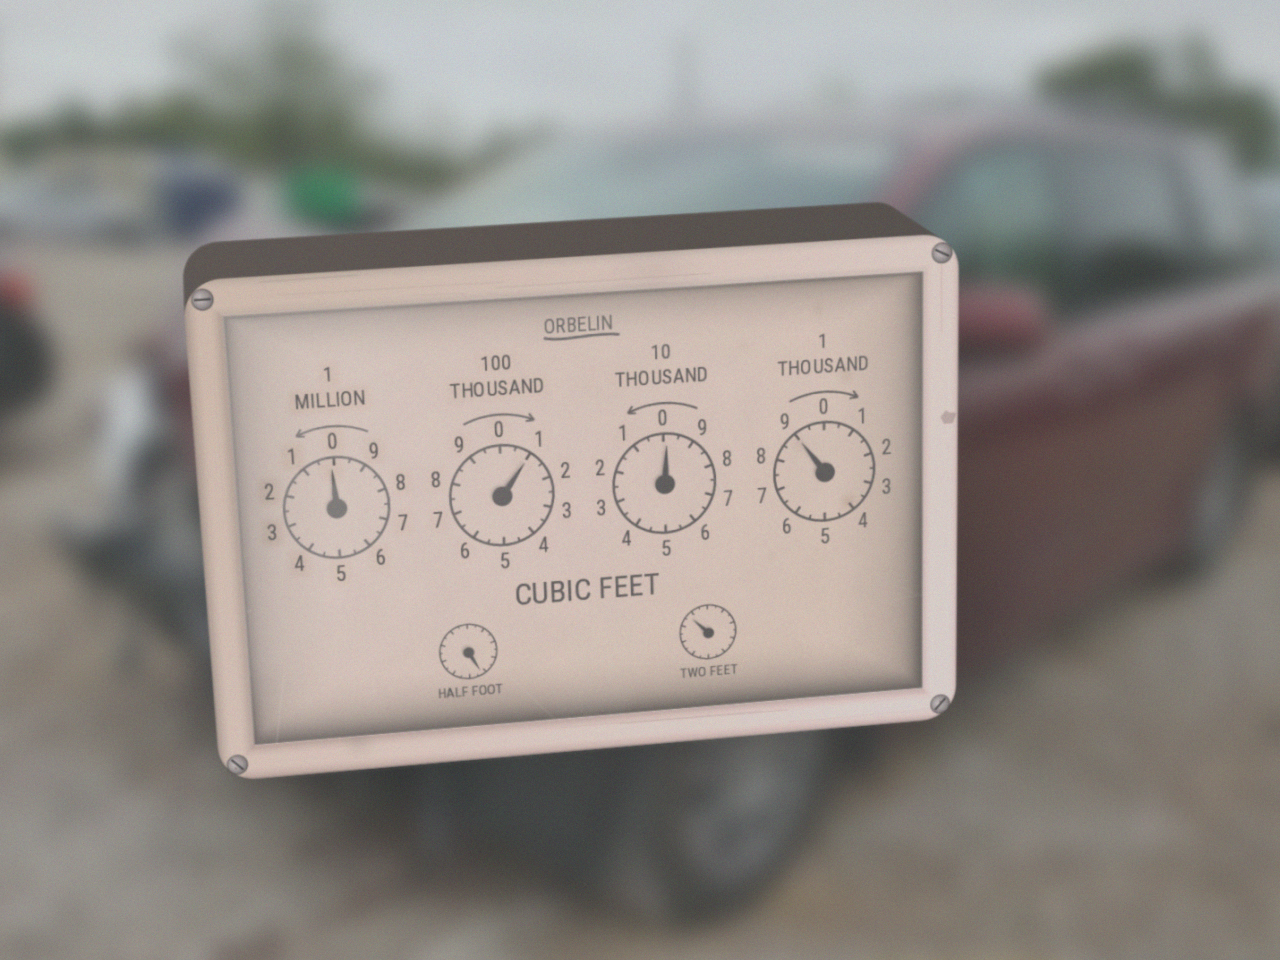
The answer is 9900 ft³
